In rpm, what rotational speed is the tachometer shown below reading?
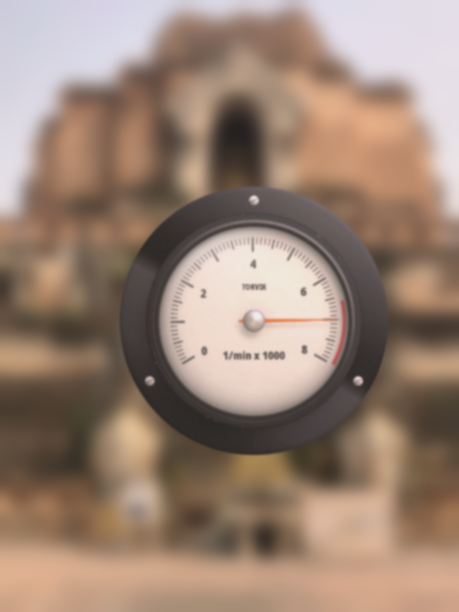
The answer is 7000 rpm
